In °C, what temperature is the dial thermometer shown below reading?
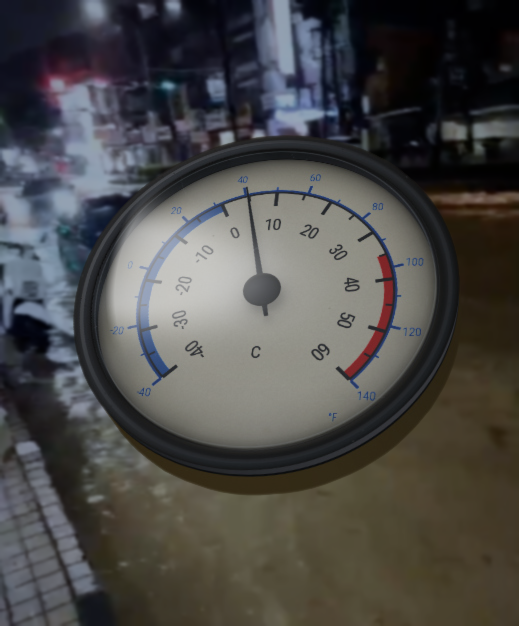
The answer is 5 °C
